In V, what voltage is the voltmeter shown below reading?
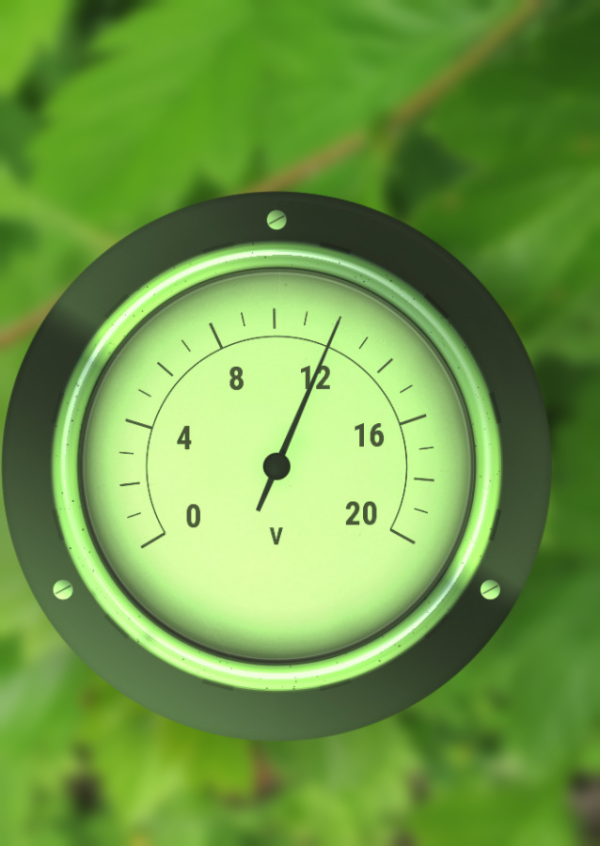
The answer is 12 V
